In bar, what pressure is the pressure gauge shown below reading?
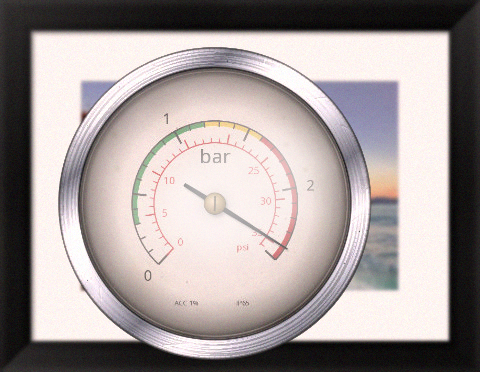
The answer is 2.4 bar
